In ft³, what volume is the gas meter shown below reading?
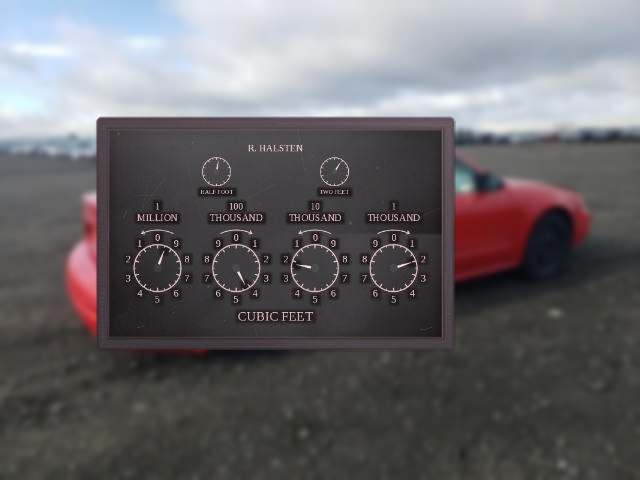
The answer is 942200 ft³
